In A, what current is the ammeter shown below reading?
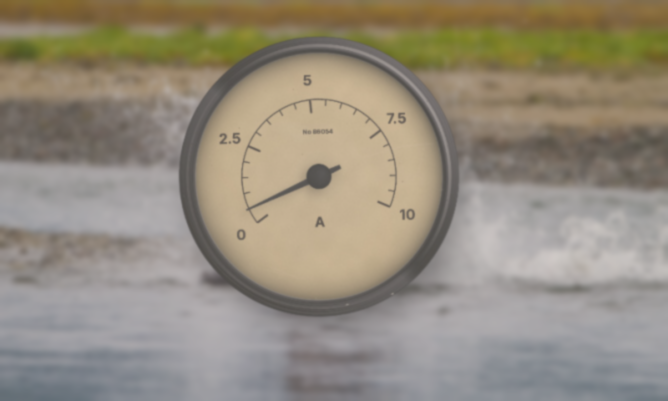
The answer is 0.5 A
